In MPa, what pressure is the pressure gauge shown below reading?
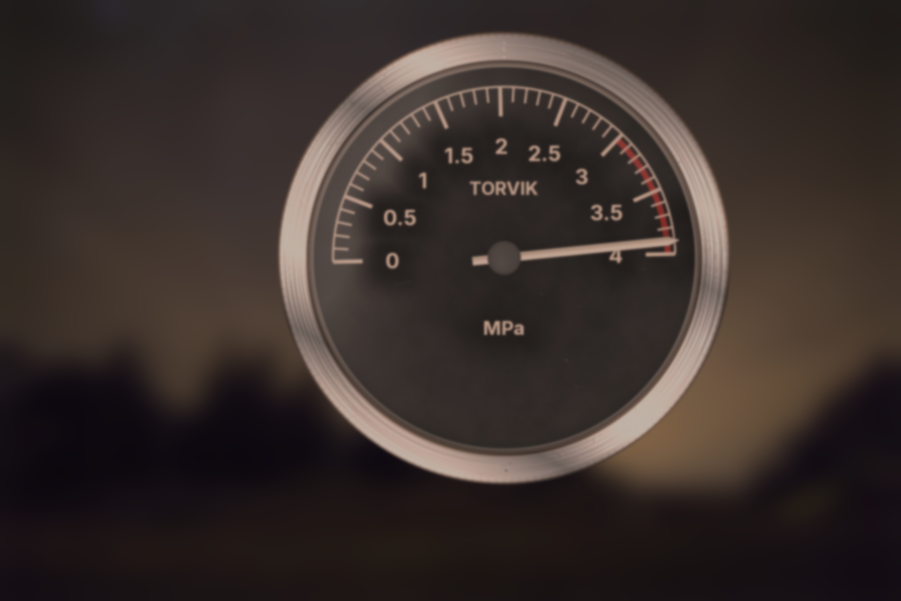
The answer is 3.9 MPa
